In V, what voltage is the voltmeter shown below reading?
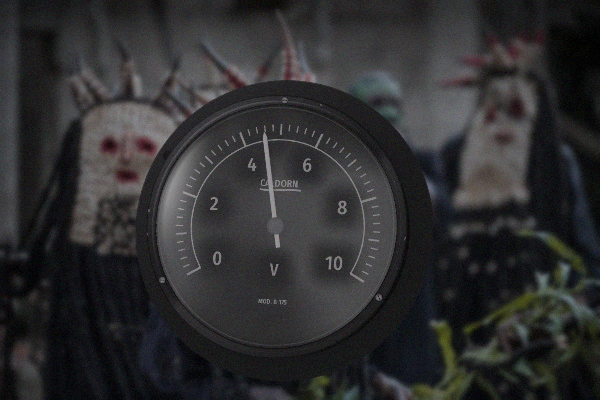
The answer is 4.6 V
